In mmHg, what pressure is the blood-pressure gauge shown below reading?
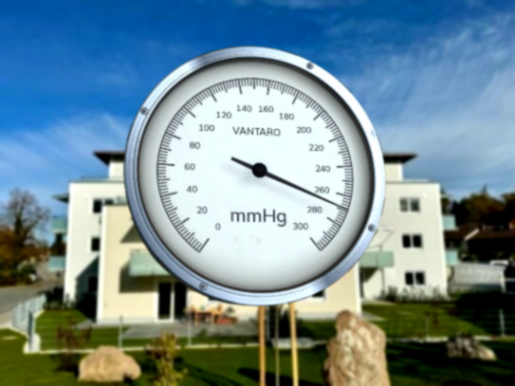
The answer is 270 mmHg
